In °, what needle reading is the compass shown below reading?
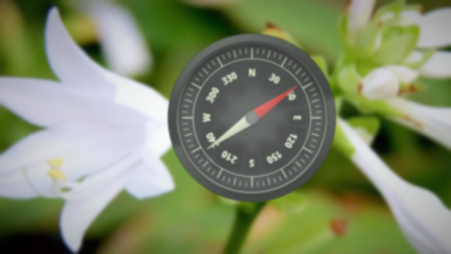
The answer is 55 °
